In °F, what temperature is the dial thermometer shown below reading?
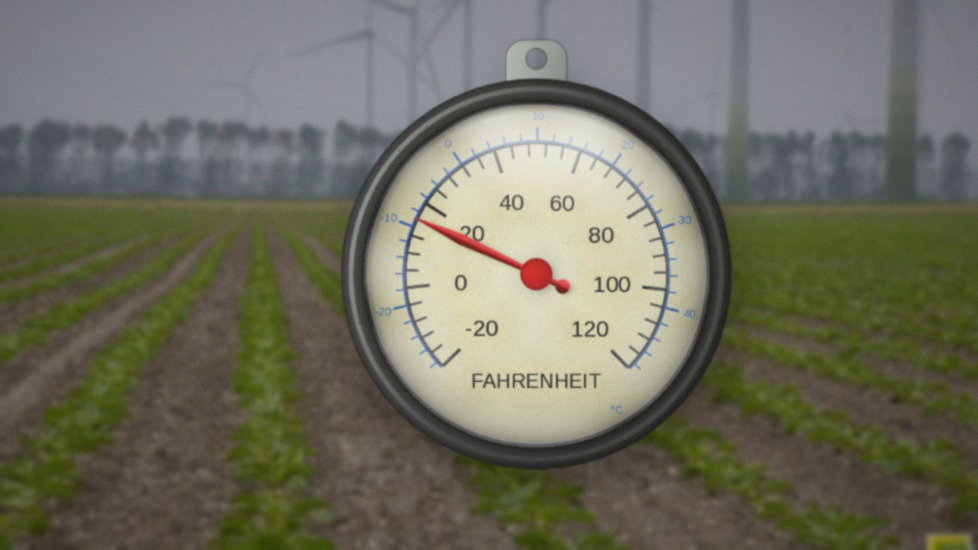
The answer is 16 °F
